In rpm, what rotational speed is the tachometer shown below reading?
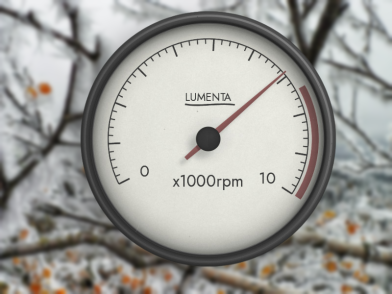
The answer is 6900 rpm
